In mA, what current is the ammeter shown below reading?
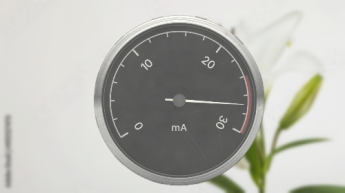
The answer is 27 mA
